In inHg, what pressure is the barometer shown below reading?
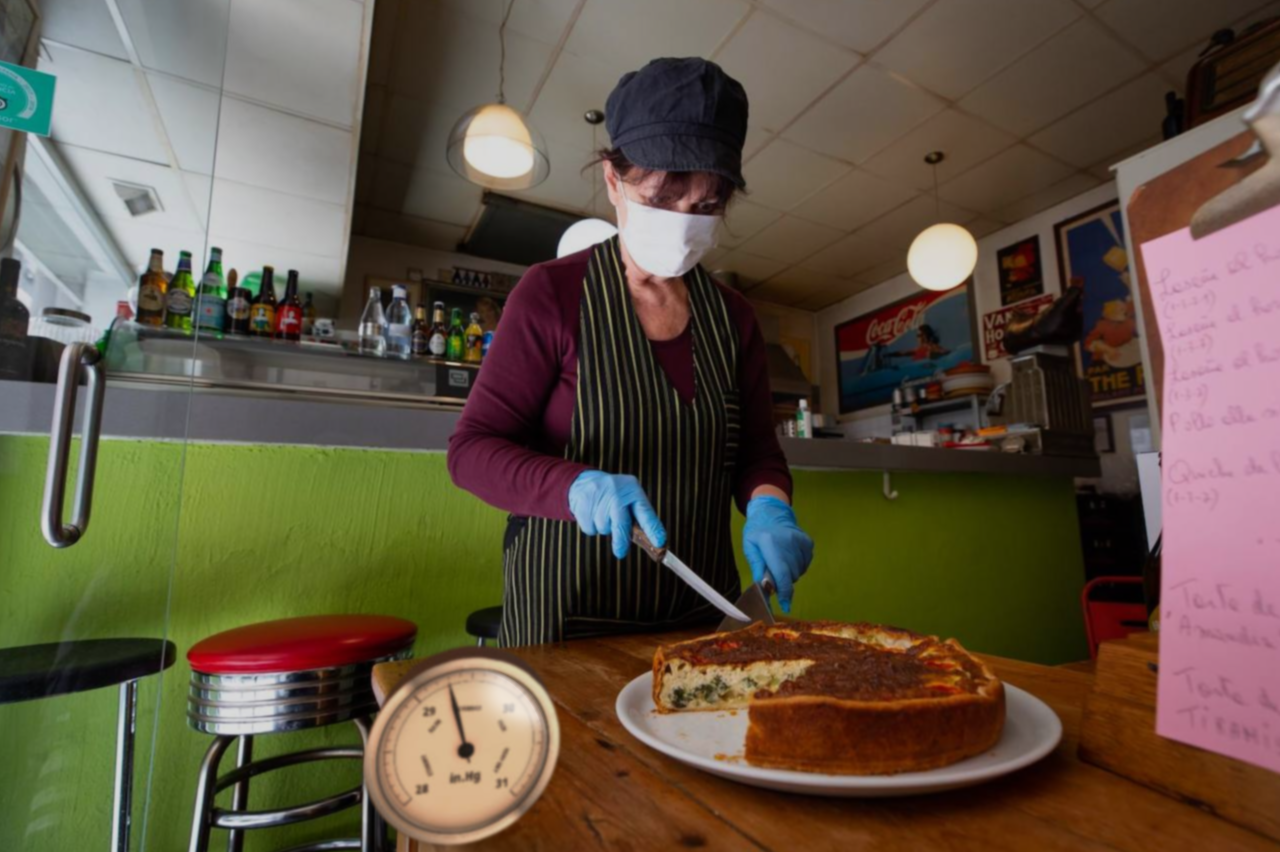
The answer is 29.3 inHg
